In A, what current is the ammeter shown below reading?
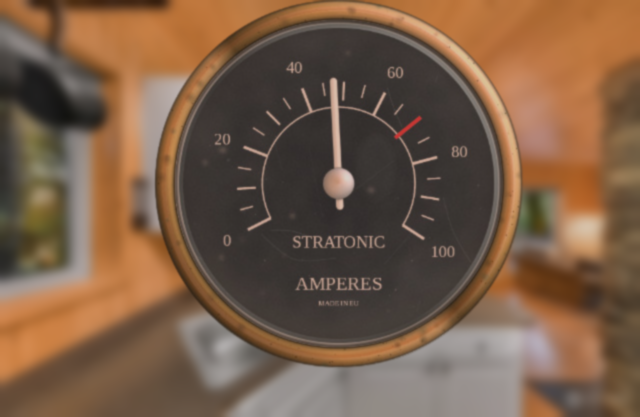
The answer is 47.5 A
